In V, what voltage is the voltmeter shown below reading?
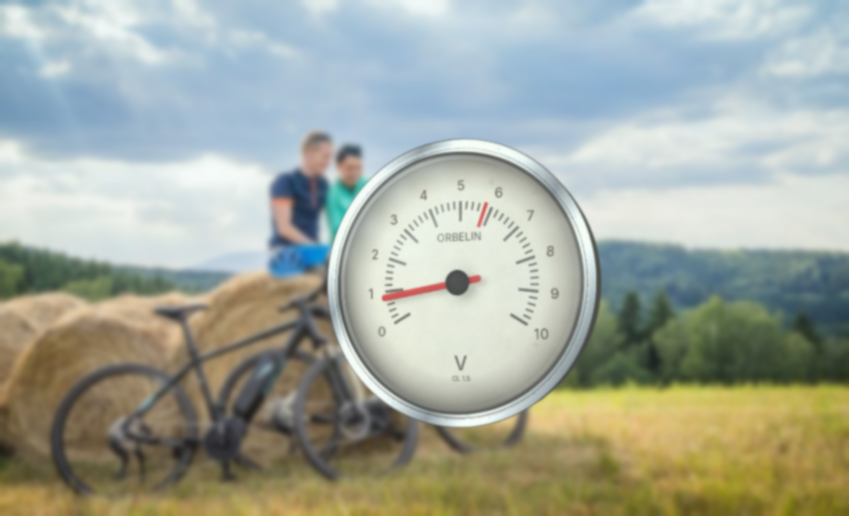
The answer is 0.8 V
